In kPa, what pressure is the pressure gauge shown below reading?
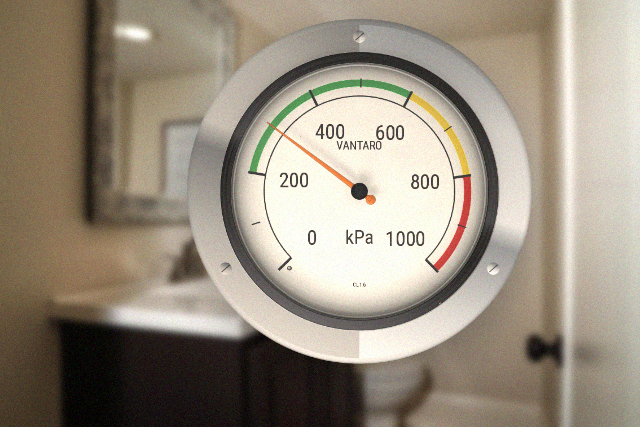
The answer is 300 kPa
